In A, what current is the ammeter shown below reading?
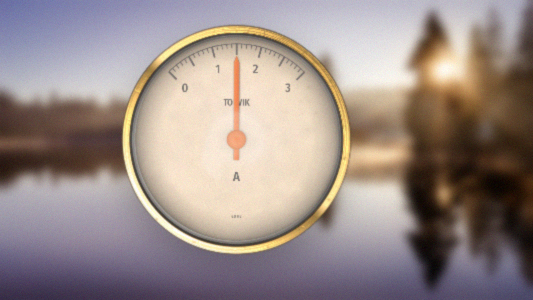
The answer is 1.5 A
